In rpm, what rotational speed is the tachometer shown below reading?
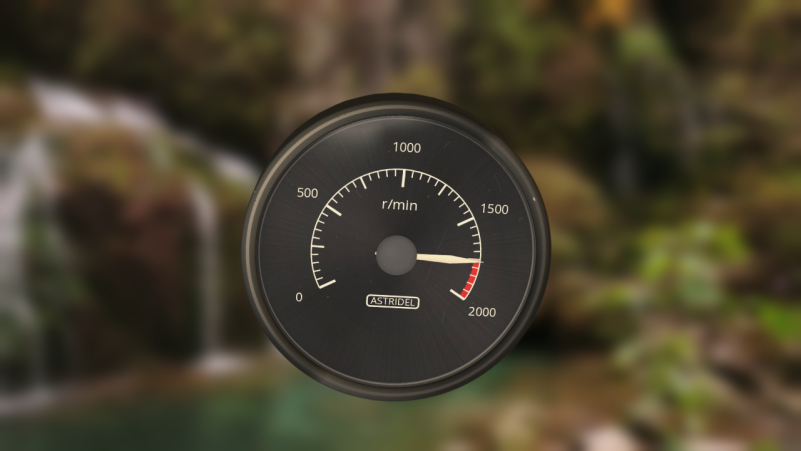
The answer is 1750 rpm
